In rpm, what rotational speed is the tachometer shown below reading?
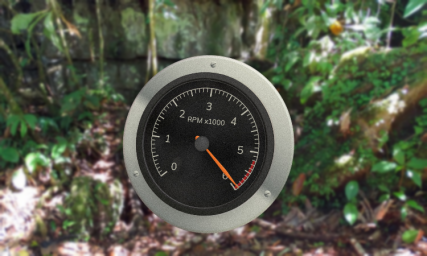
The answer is 5900 rpm
